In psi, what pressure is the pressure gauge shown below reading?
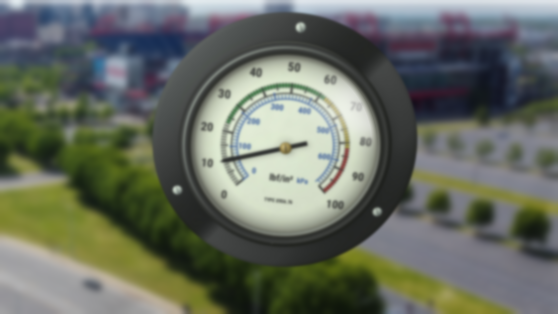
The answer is 10 psi
